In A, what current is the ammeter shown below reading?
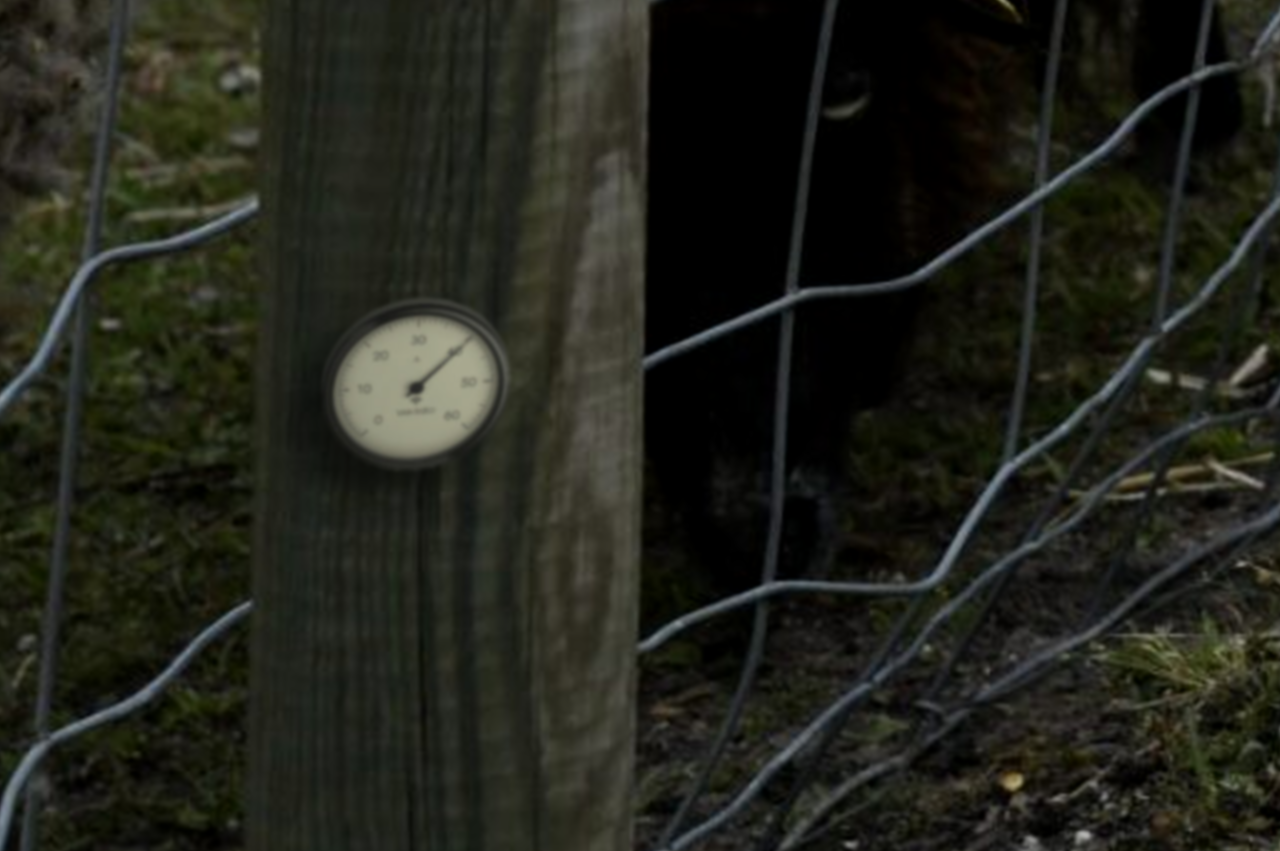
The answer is 40 A
